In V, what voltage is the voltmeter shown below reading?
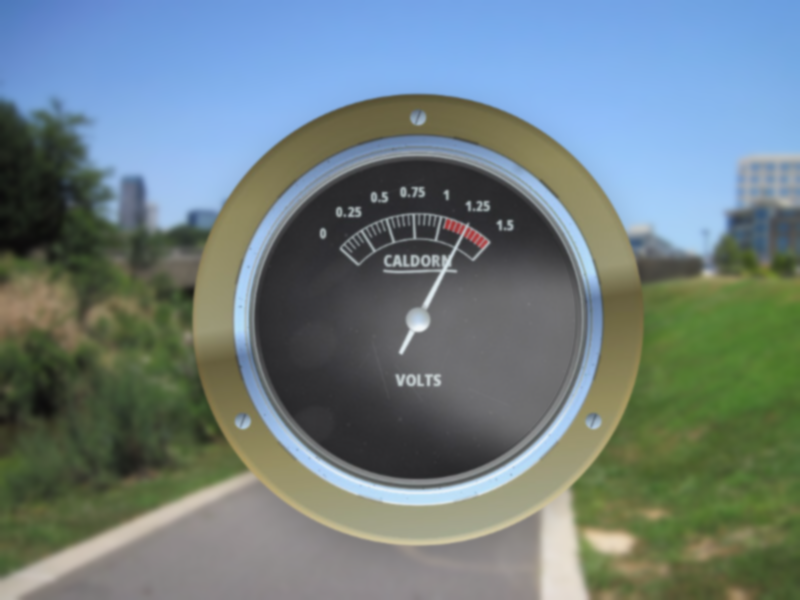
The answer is 1.25 V
